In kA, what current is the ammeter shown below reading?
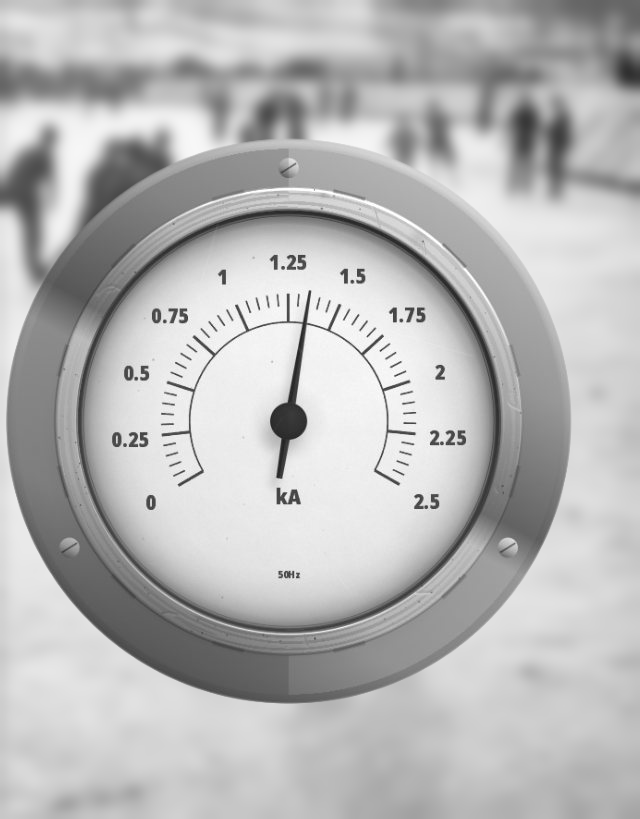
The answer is 1.35 kA
